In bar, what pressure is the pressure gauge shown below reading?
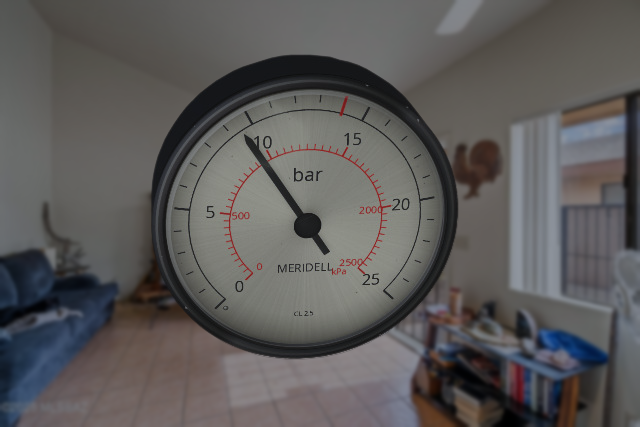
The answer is 9.5 bar
